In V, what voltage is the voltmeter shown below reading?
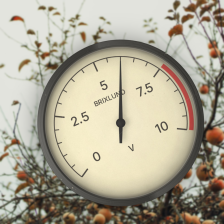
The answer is 6 V
